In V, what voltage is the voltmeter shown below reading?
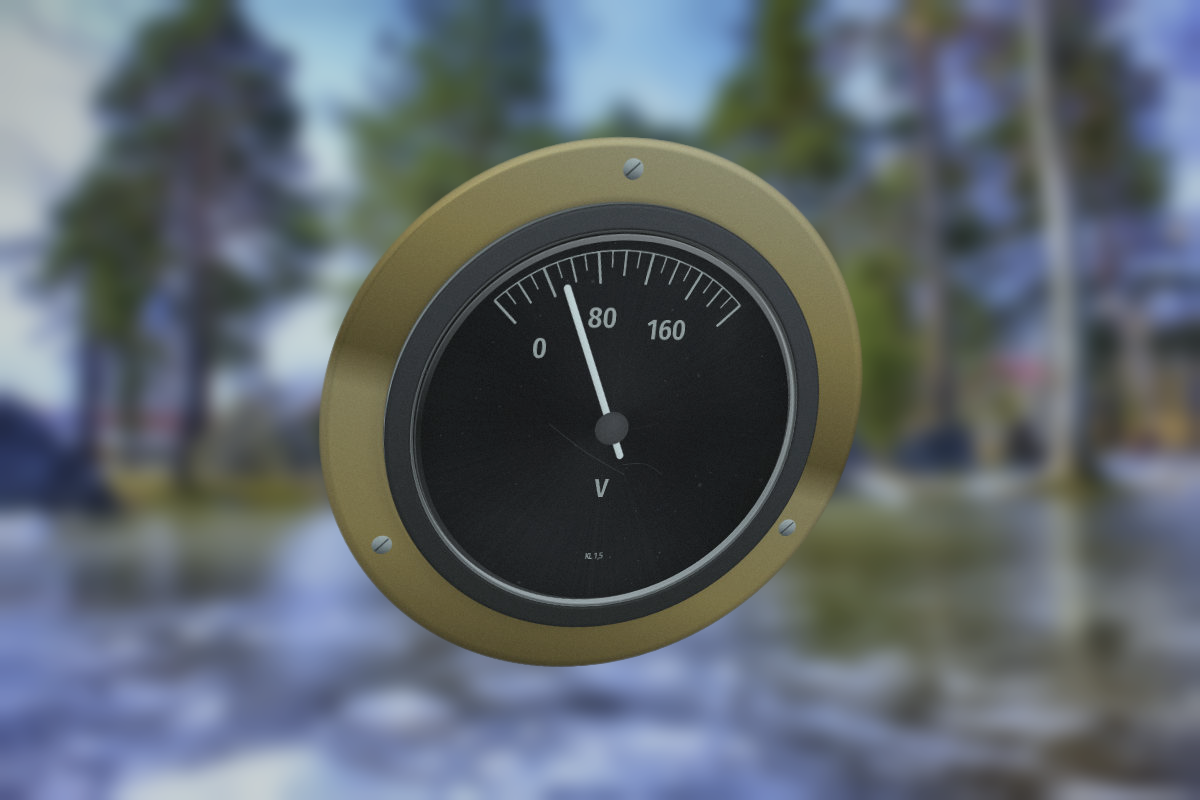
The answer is 50 V
